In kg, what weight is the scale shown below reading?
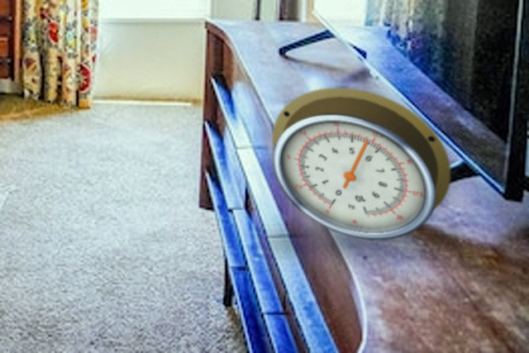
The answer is 5.5 kg
